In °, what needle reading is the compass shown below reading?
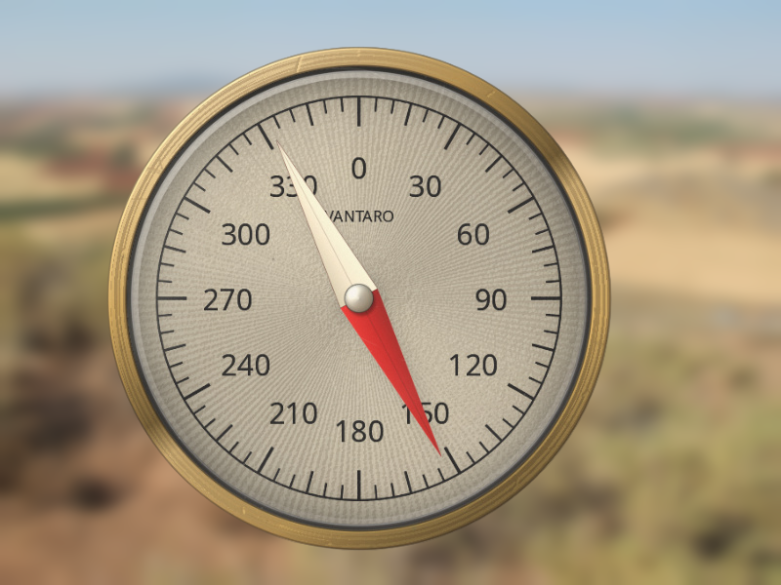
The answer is 152.5 °
